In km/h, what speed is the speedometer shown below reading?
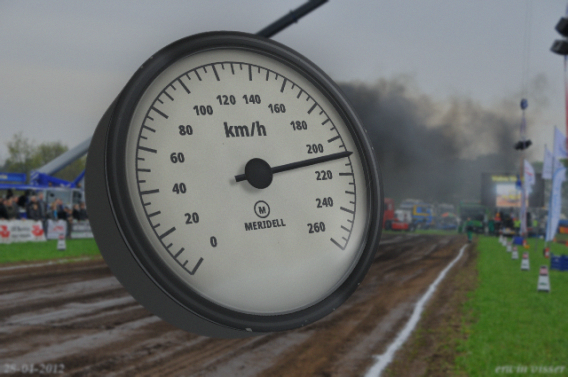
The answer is 210 km/h
